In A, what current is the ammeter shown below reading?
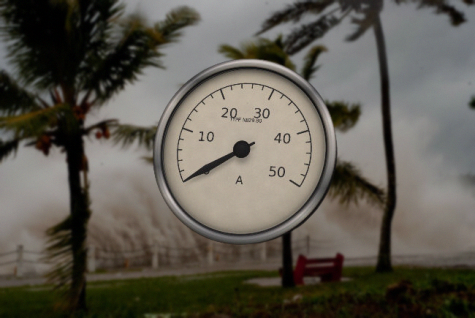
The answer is 0 A
